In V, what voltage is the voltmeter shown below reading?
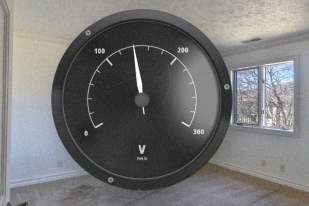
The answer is 140 V
